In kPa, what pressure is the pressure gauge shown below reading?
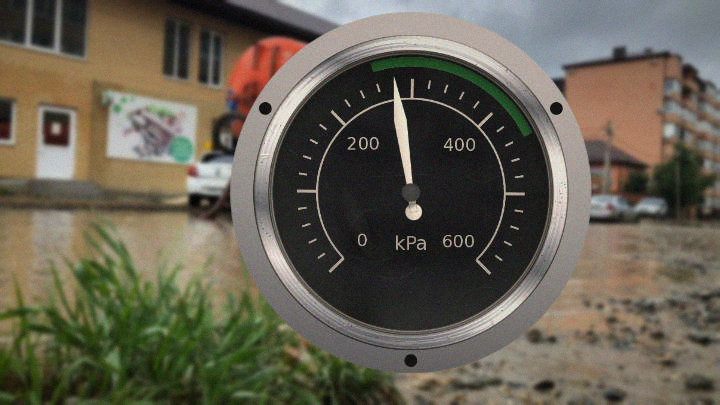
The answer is 280 kPa
